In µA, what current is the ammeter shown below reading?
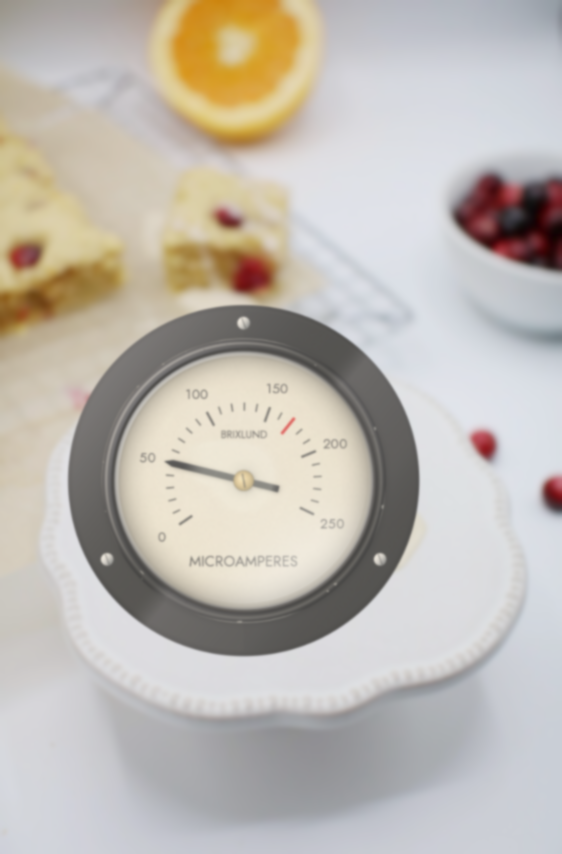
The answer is 50 µA
